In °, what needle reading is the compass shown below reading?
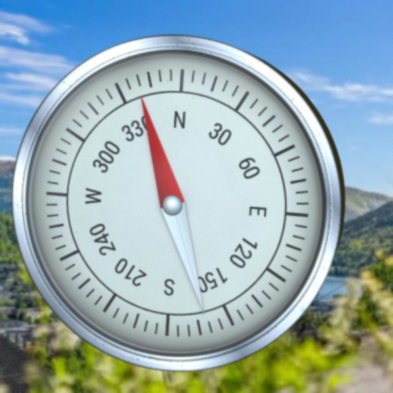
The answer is 340 °
